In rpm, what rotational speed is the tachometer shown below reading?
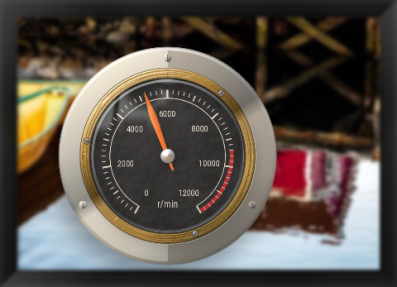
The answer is 5200 rpm
